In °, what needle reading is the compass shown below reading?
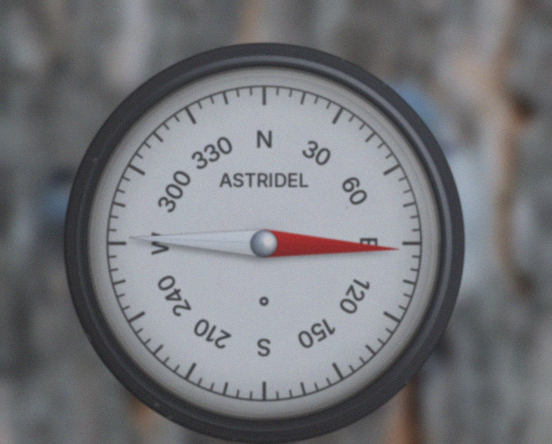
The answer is 92.5 °
